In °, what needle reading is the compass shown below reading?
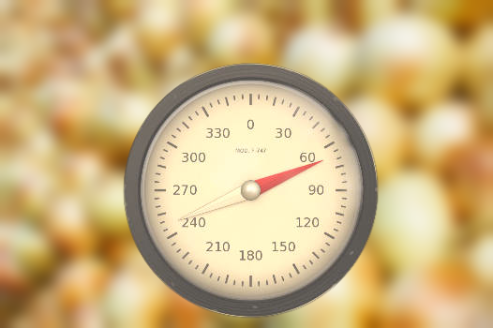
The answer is 67.5 °
